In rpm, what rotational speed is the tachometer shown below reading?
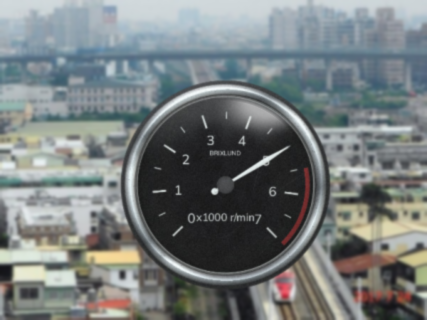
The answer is 5000 rpm
